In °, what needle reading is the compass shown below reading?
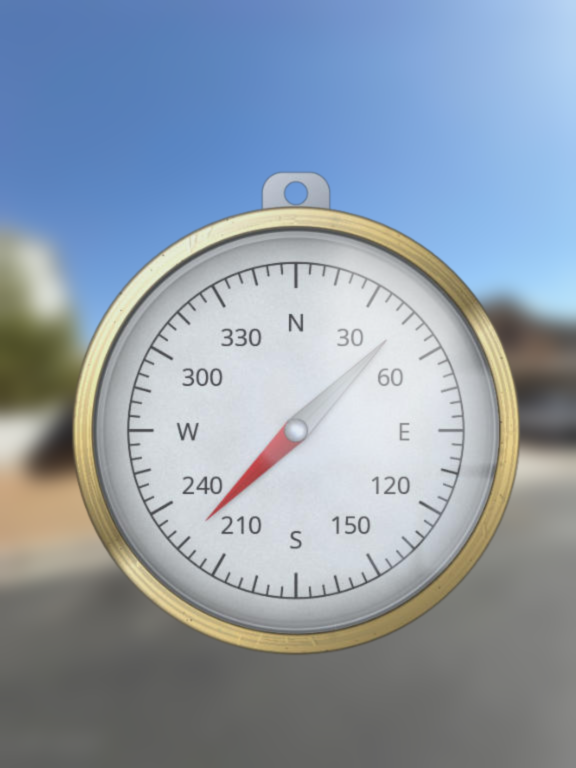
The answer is 225 °
